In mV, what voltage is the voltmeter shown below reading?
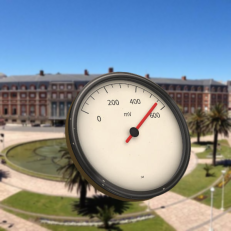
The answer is 550 mV
